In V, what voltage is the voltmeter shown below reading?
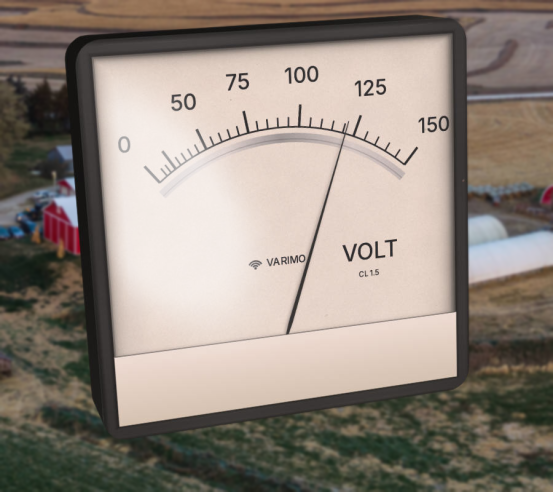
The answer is 120 V
